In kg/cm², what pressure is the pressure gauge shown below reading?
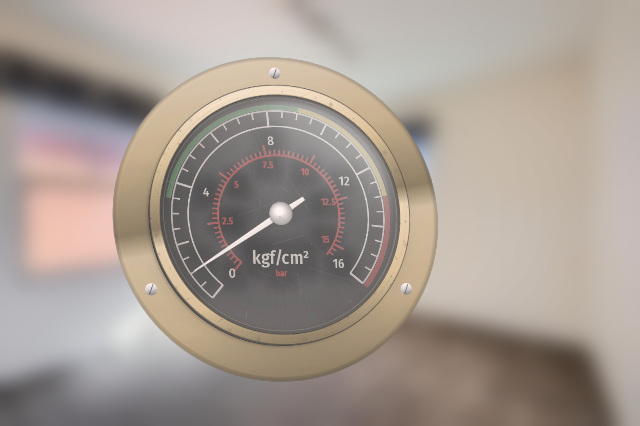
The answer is 1 kg/cm²
